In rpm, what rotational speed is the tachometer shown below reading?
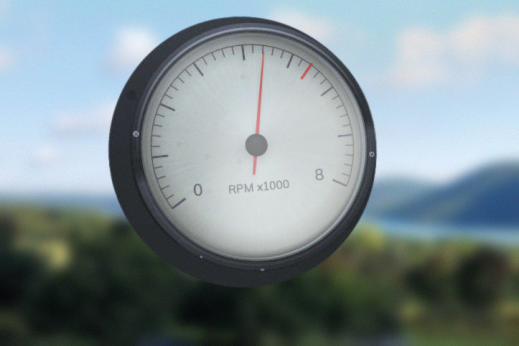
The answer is 4400 rpm
